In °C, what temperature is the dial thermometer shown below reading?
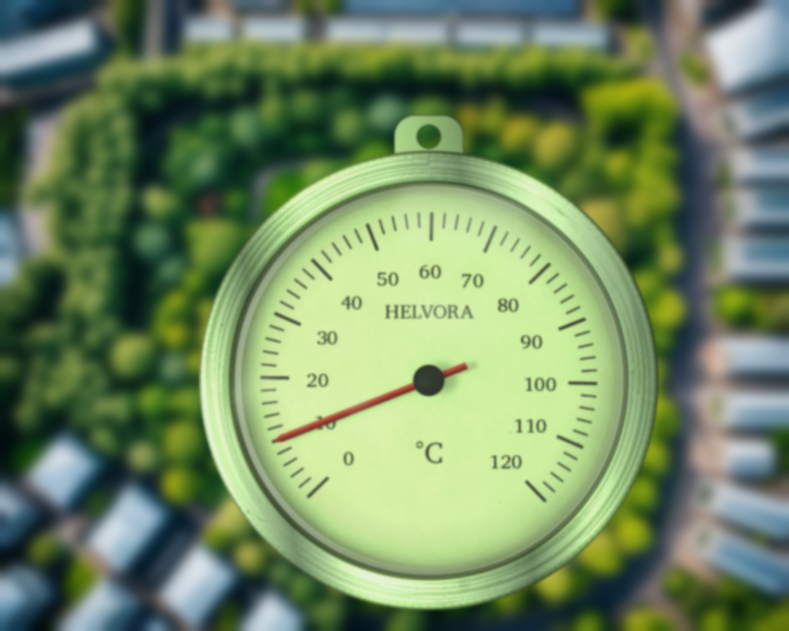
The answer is 10 °C
